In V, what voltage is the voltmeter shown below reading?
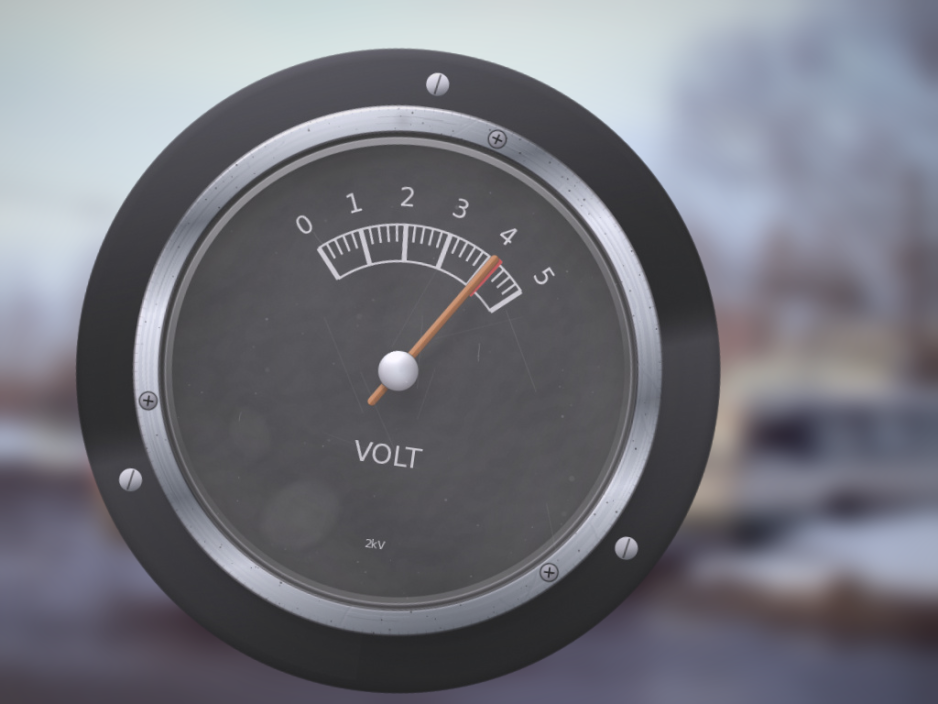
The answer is 4.1 V
